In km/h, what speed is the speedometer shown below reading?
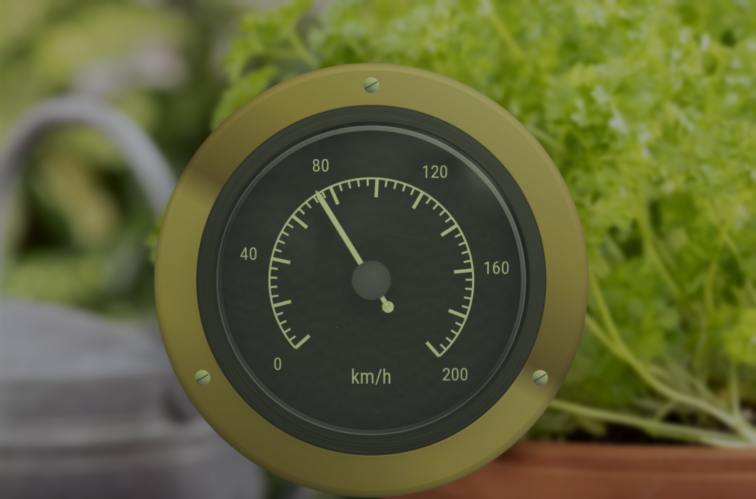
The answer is 74 km/h
